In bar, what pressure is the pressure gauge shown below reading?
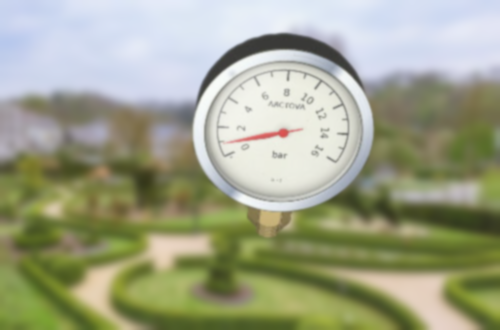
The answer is 1 bar
